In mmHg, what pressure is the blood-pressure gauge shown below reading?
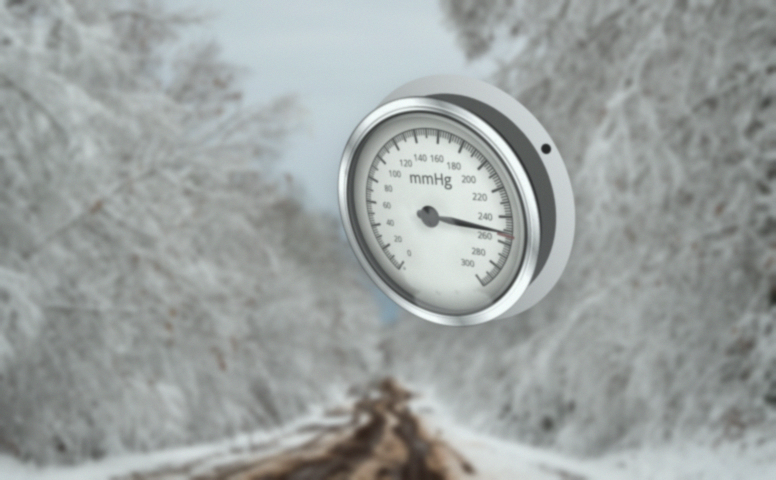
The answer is 250 mmHg
